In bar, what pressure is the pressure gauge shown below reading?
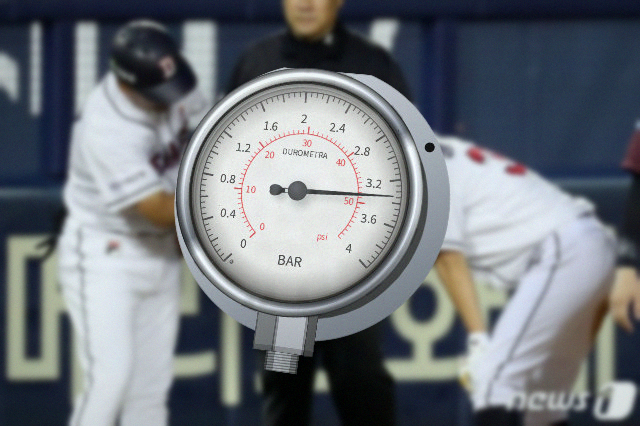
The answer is 3.35 bar
